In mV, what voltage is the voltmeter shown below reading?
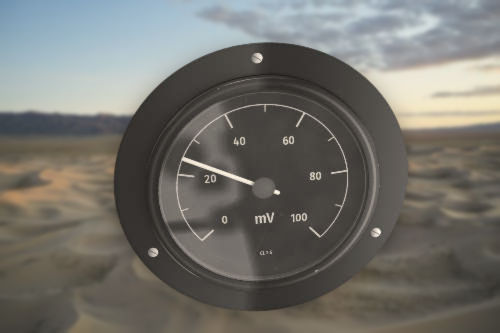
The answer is 25 mV
